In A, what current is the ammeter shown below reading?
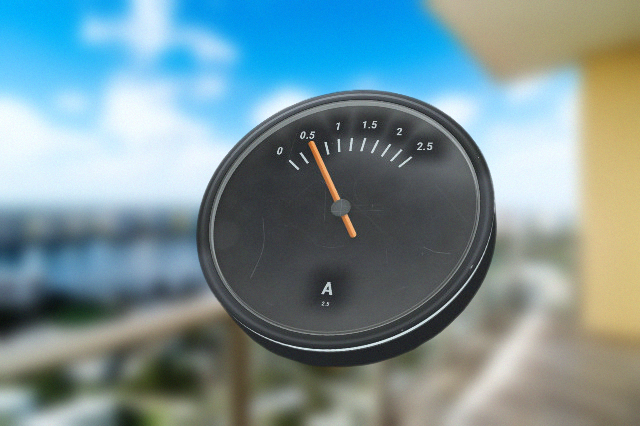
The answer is 0.5 A
